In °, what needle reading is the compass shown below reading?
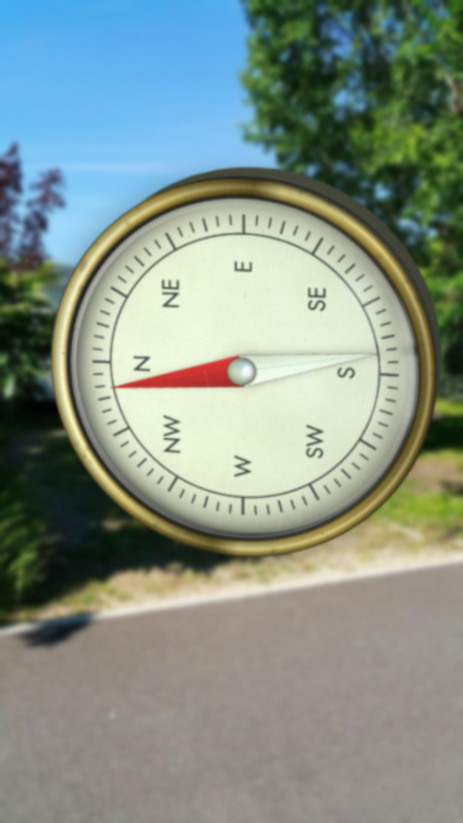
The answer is 350 °
